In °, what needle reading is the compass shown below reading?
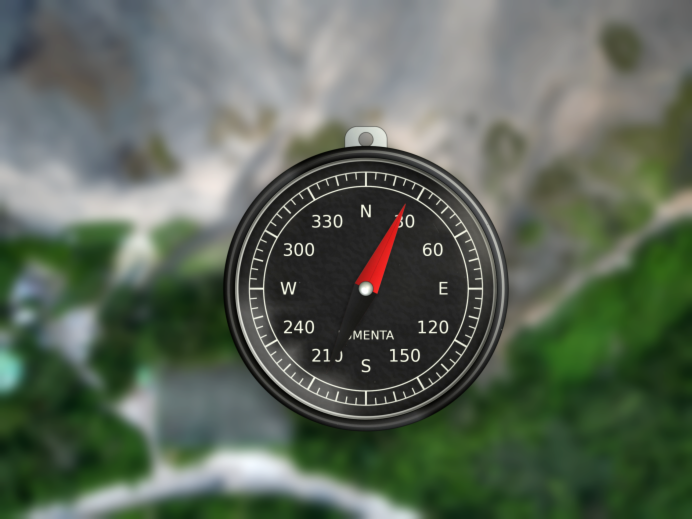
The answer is 25 °
